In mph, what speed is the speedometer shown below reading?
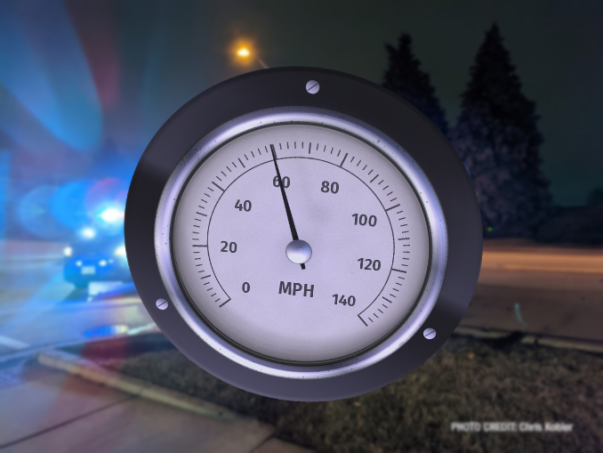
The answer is 60 mph
